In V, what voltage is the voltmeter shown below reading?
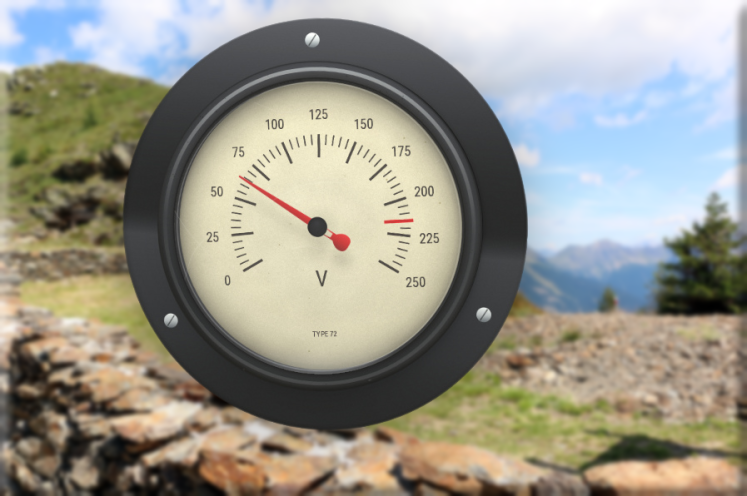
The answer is 65 V
